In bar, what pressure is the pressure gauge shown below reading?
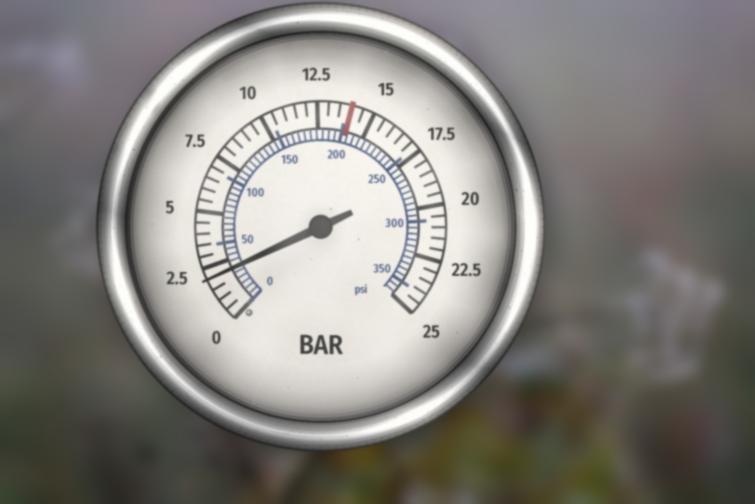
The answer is 2 bar
